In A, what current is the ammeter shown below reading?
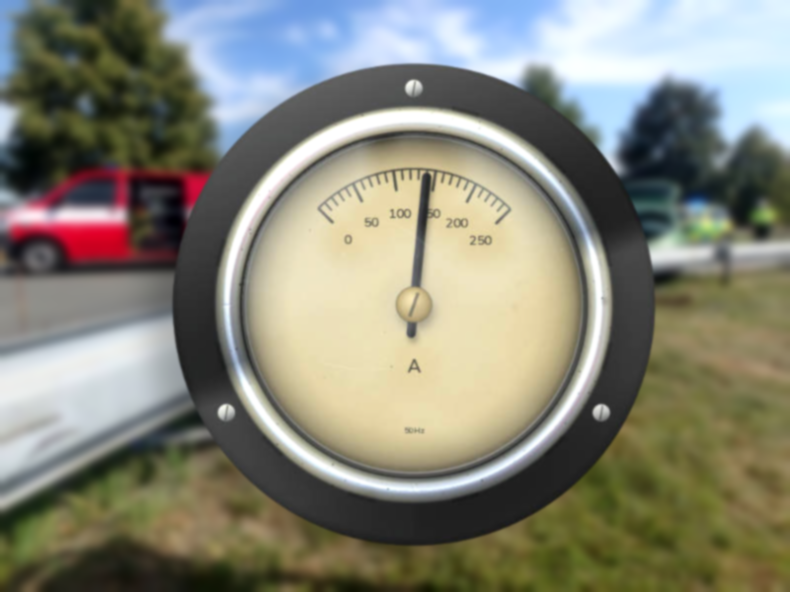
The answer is 140 A
